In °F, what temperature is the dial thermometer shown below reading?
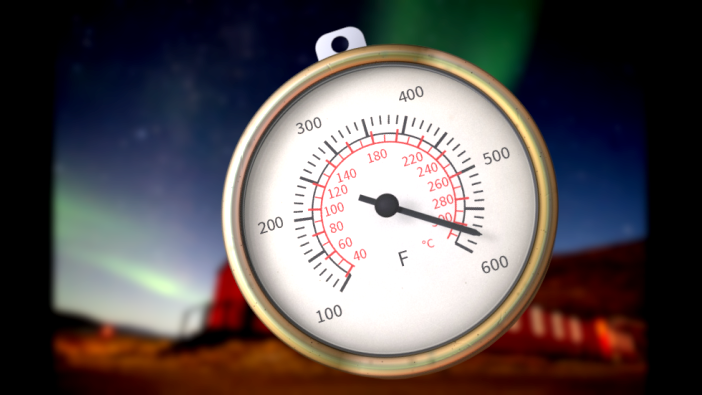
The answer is 580 °F
